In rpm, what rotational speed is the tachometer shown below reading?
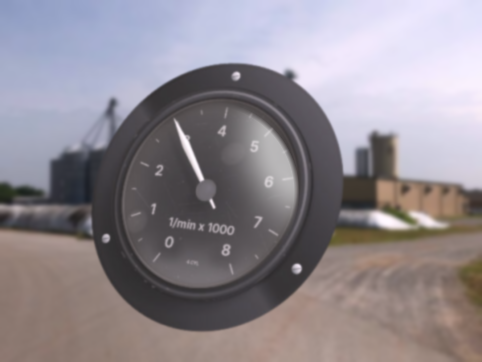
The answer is 3000 rpm
